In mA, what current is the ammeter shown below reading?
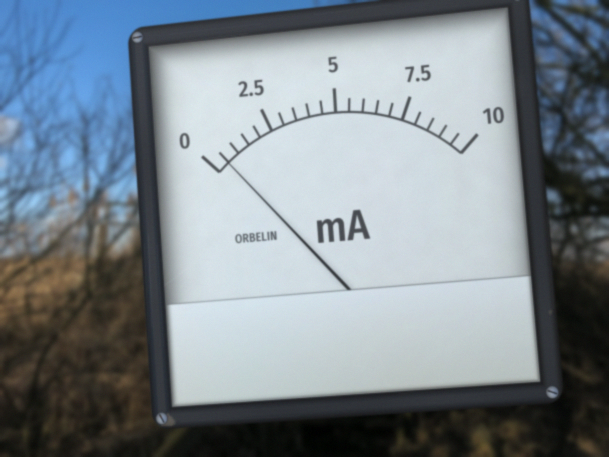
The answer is 0.5 mA
